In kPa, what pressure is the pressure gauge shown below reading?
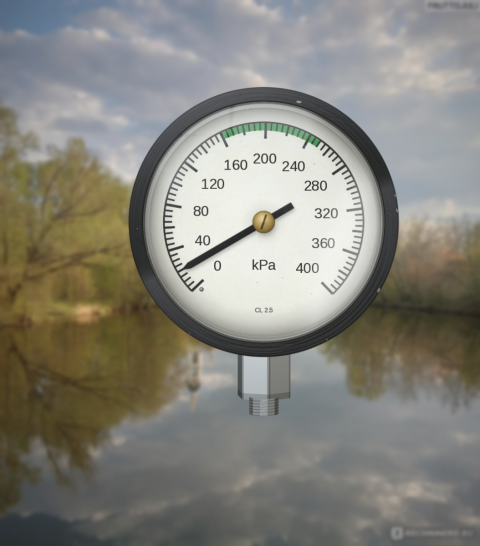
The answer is 20 kPa
